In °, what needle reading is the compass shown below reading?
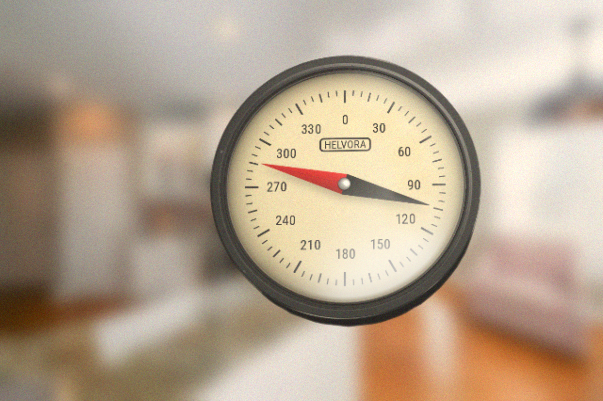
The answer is 285 °
